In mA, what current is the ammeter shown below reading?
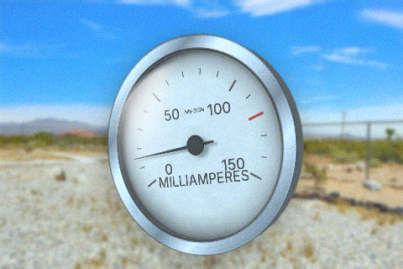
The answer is 15 mA
